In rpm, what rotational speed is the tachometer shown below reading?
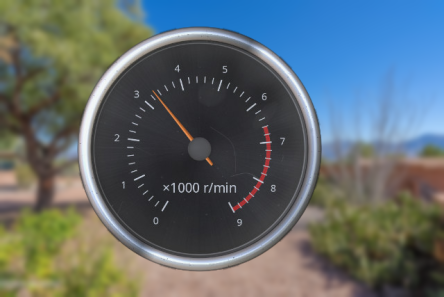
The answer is 3300 rpm
